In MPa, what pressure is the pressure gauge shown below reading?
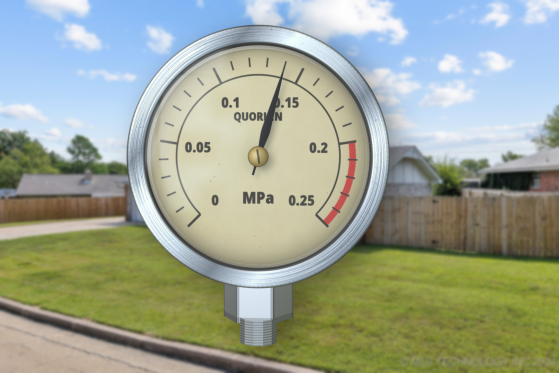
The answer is 0.14 MPa
